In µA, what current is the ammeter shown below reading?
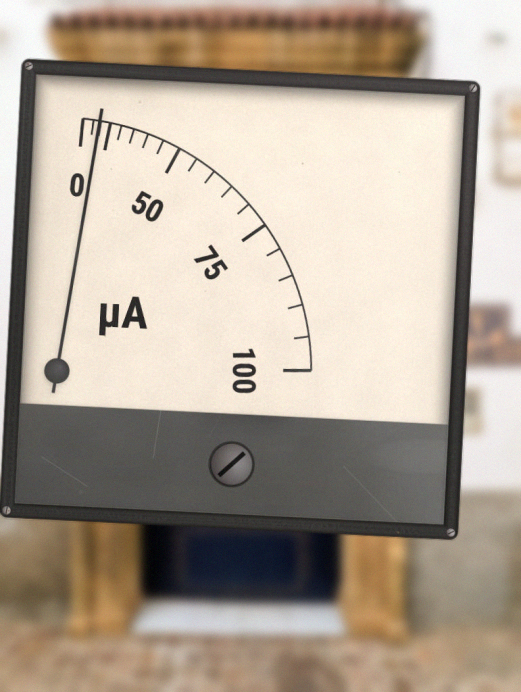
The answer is 20 µA
